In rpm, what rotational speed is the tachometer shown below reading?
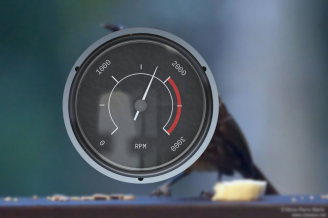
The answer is 1750 rpm
